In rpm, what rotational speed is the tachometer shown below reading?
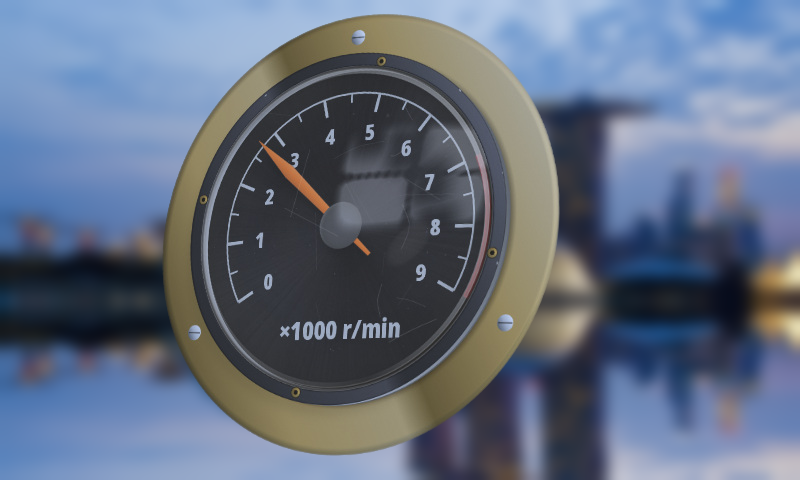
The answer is 2750 rpm
